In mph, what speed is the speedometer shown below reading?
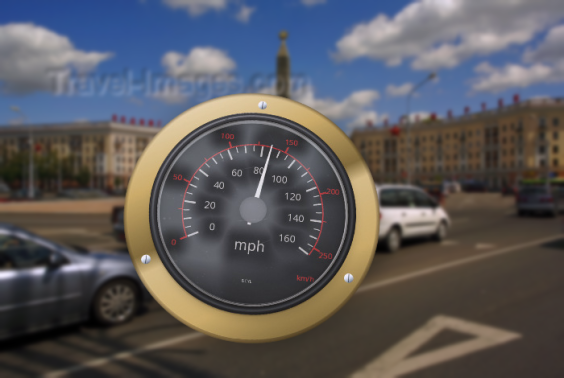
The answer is 85 mph
